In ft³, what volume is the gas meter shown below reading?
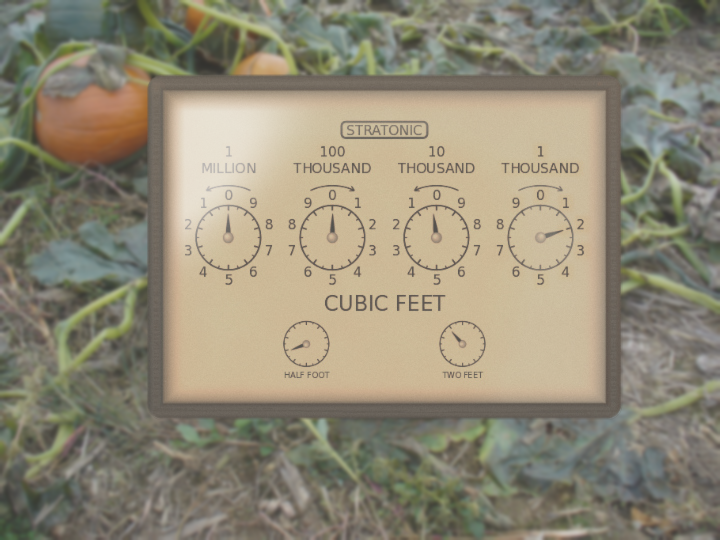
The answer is 200 ft³
